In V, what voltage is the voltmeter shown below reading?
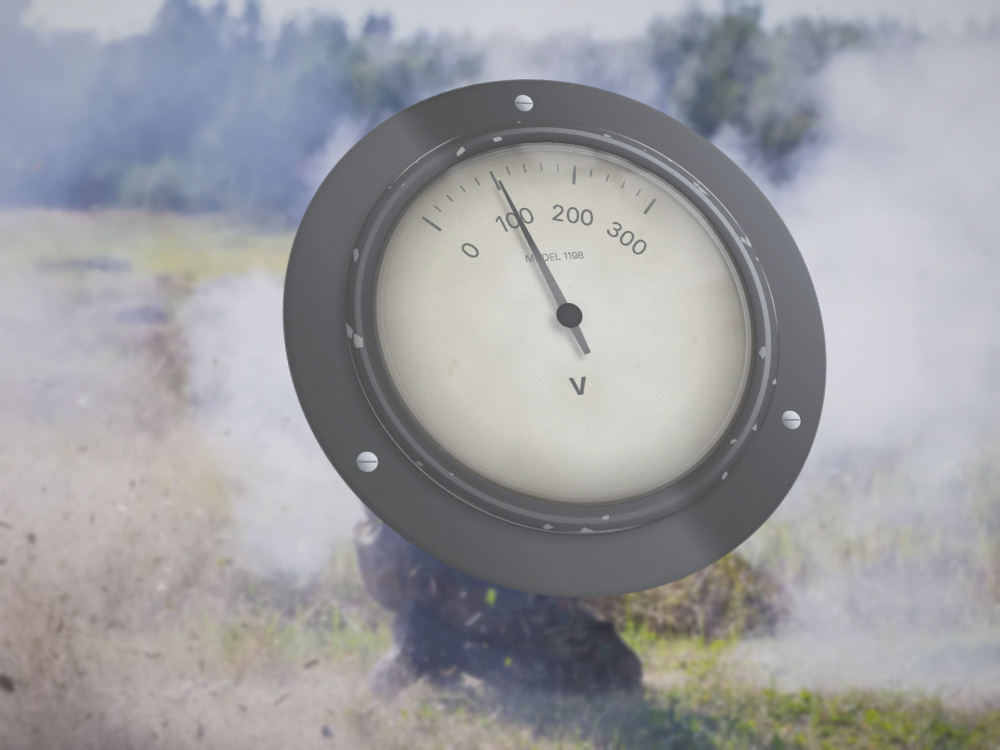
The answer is 100 V
